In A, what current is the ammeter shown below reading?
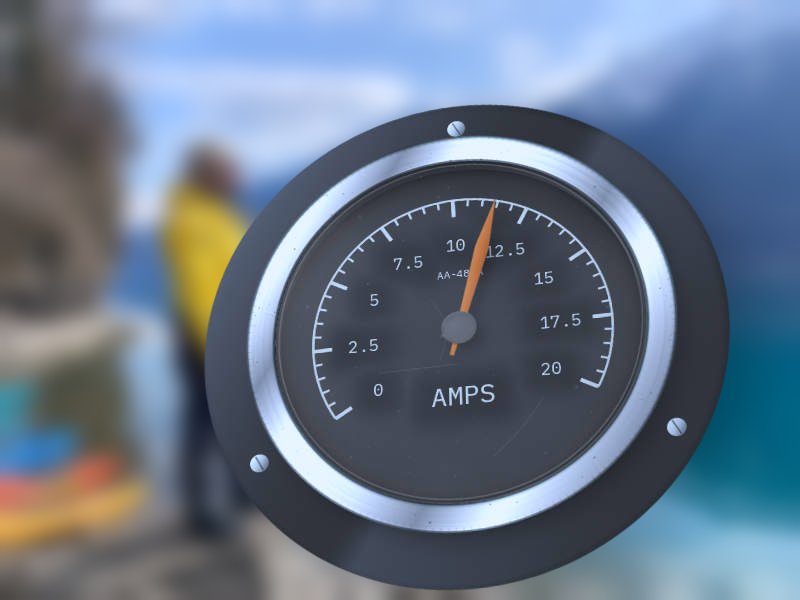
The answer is 11.5 A
